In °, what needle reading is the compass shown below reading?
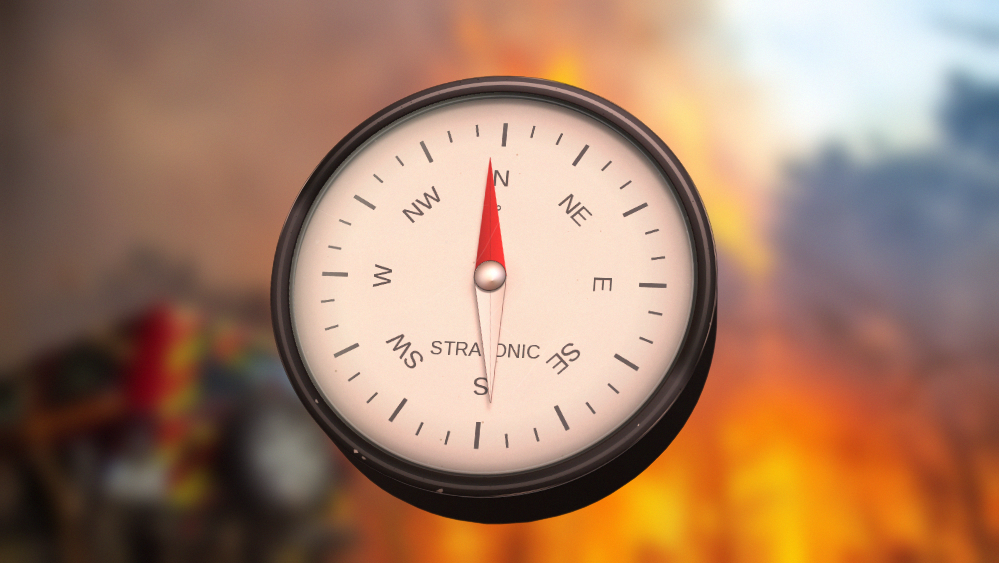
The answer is 355 °
